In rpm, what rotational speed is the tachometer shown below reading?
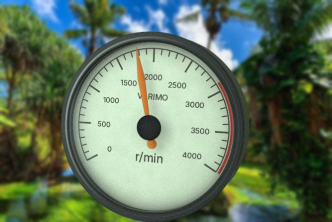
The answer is 1800 rpm
